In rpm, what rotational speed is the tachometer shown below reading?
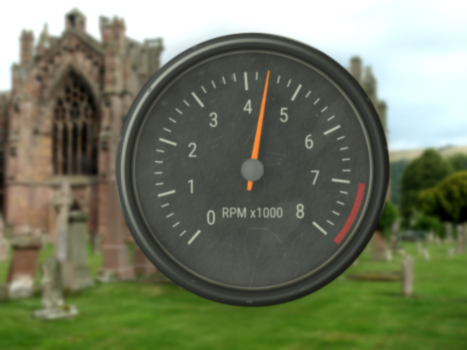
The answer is 4400 rpm
